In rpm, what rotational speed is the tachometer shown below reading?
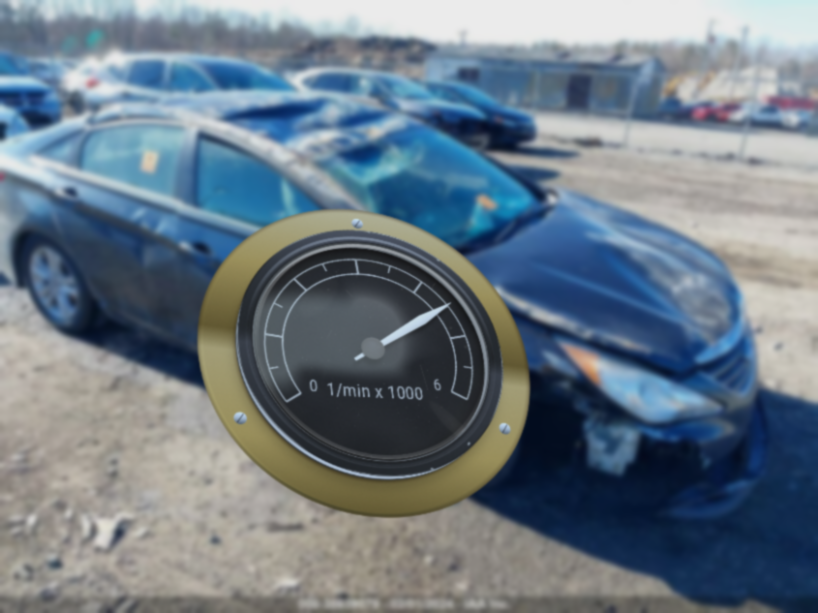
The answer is 4500 rpm
